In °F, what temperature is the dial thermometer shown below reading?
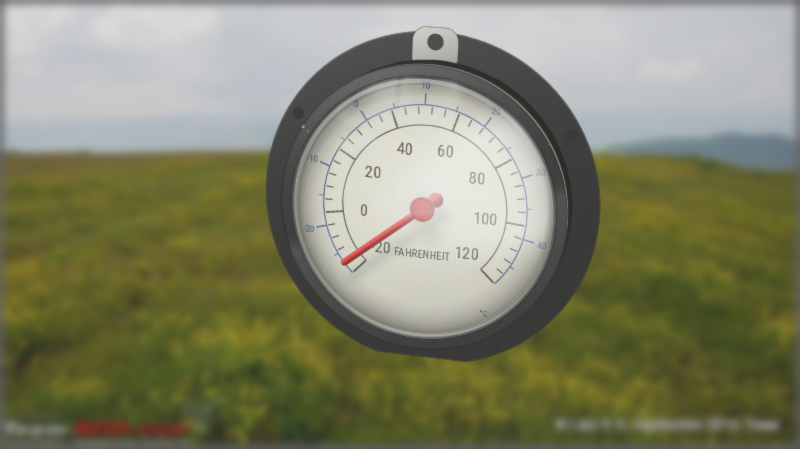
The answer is -16 °F
